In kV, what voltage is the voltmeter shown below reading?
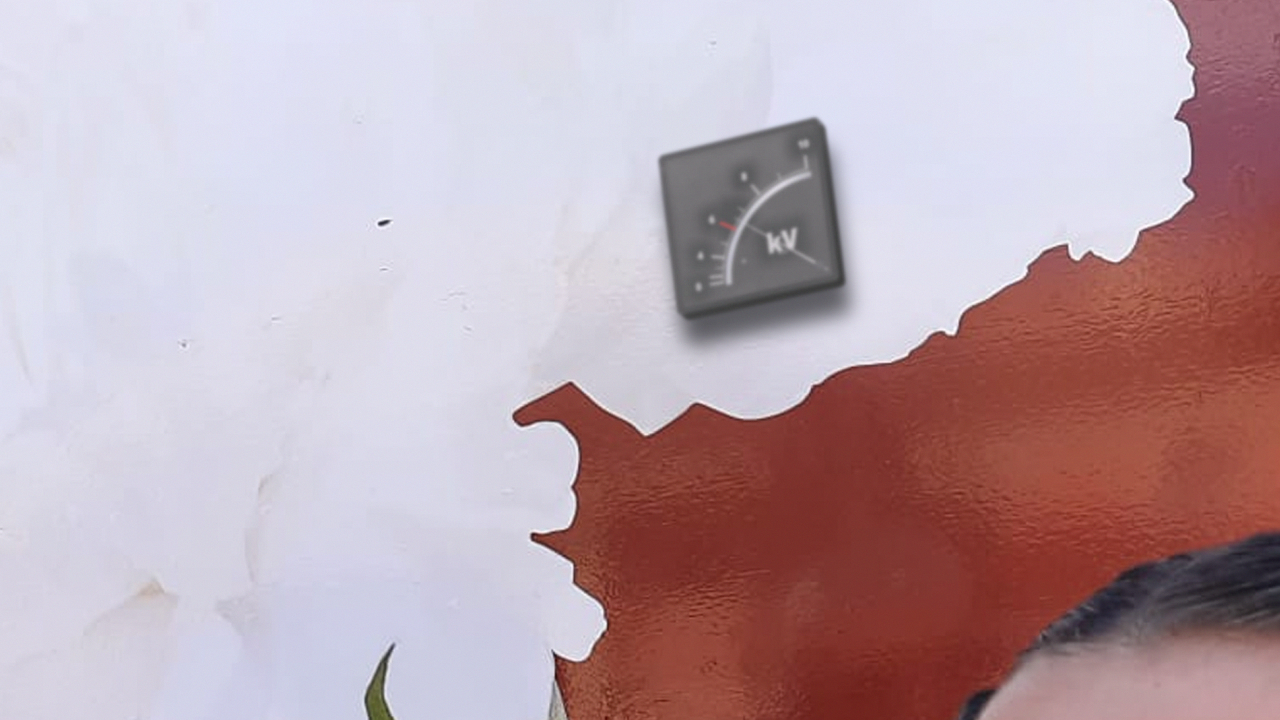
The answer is 6.5 kV
